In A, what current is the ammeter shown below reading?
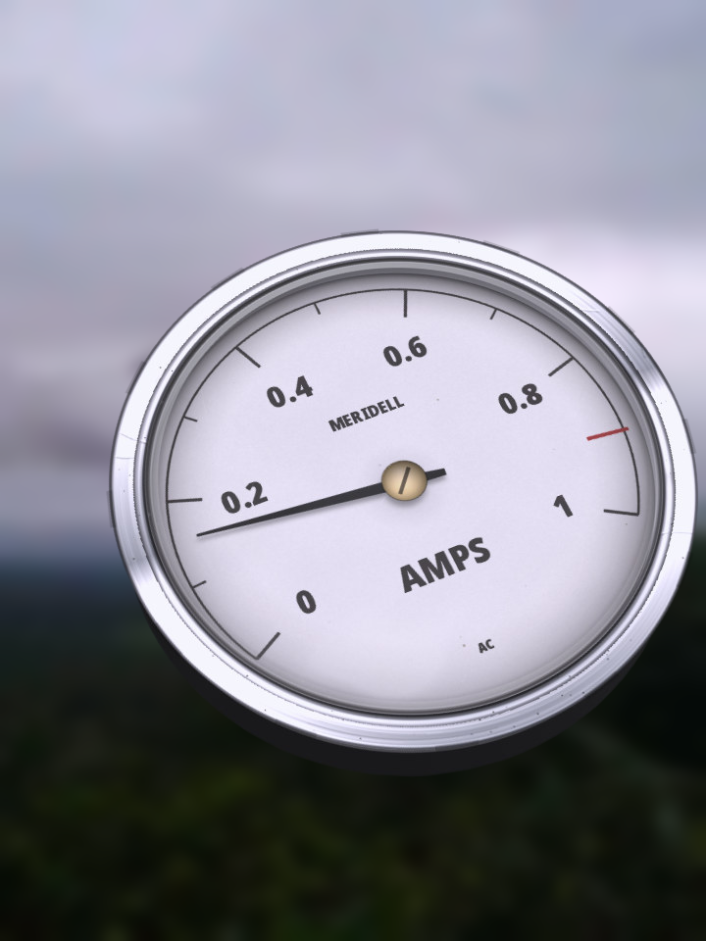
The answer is 0.15 A
